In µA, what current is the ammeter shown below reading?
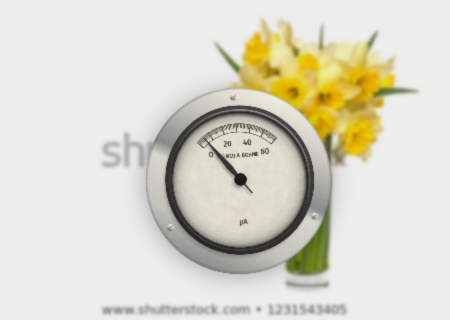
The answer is 5 µA
